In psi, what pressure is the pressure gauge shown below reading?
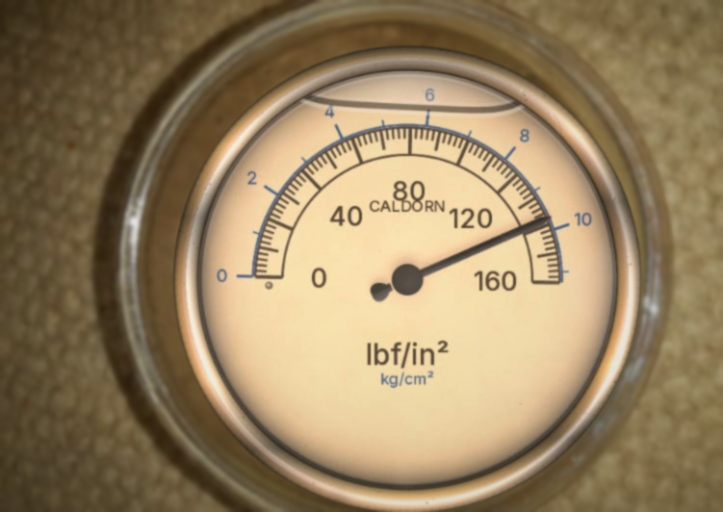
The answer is 138 psi
